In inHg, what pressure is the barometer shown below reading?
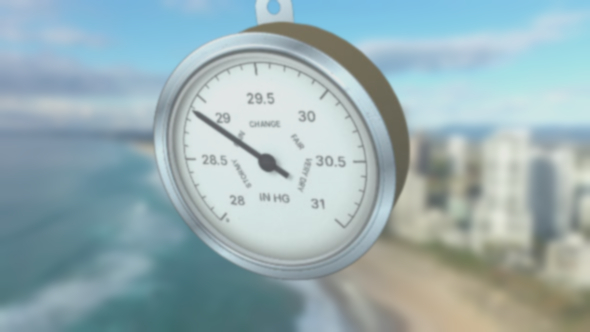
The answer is 28.9 inHg
